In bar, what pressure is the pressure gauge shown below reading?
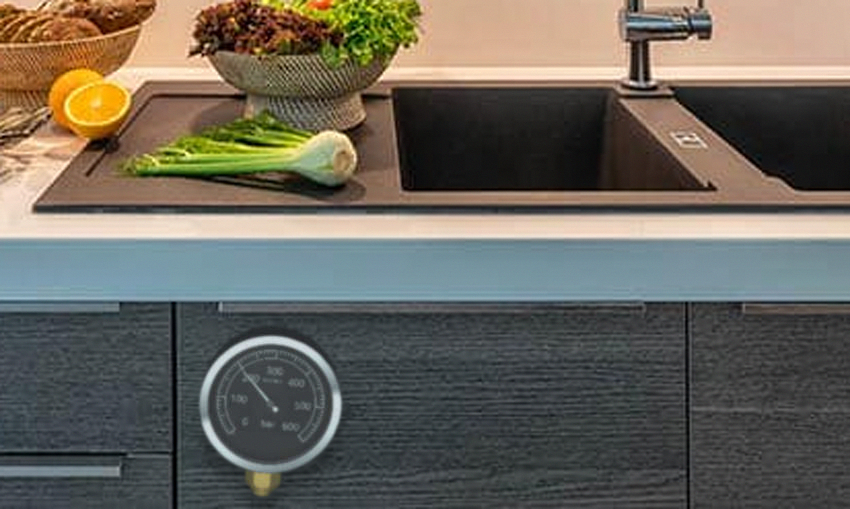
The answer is 200 bar
